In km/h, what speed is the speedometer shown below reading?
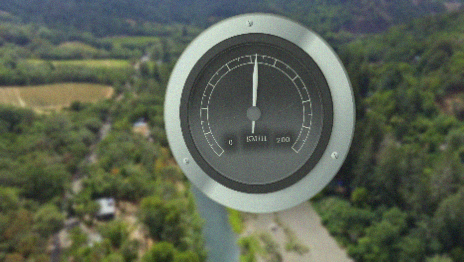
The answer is 105 km/h
